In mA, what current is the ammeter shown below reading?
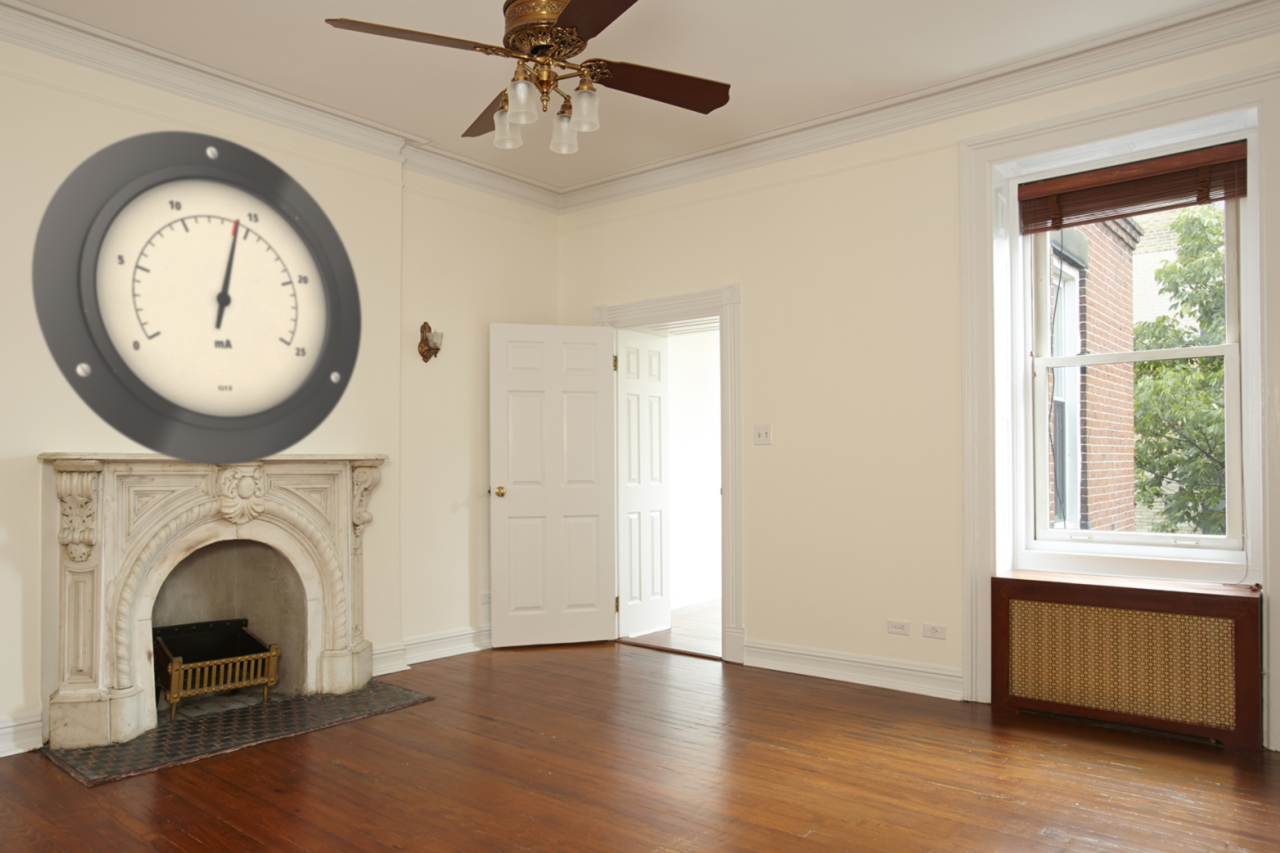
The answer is 14 mA
